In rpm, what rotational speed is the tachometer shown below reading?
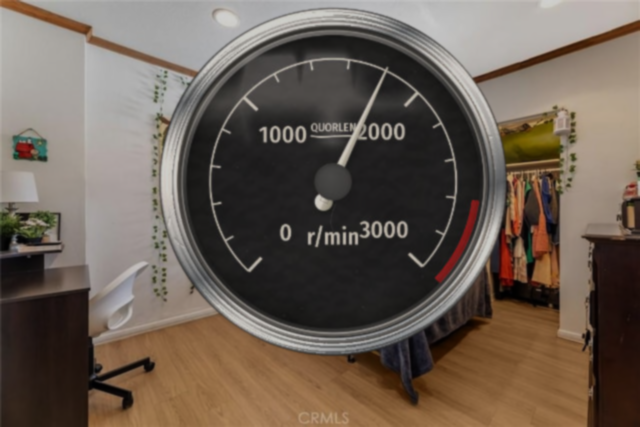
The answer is 1800 rpm
